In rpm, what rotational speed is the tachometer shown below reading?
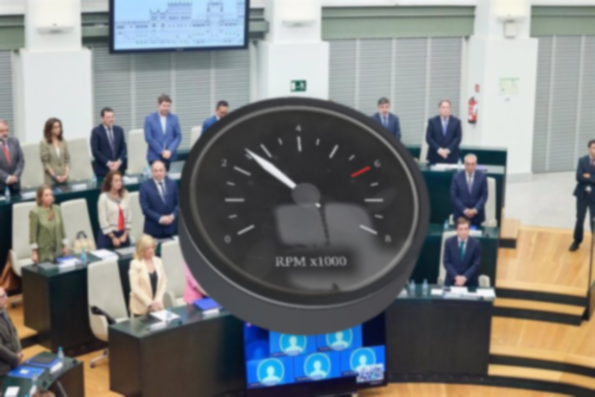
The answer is 2500 rpm
